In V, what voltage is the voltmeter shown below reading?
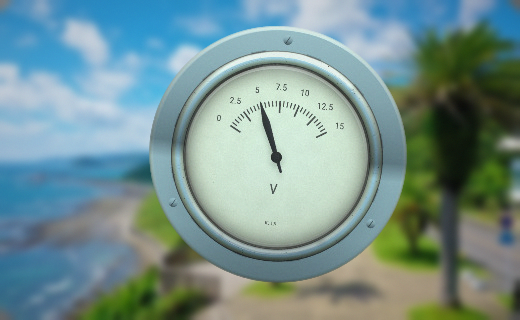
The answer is 5 V
